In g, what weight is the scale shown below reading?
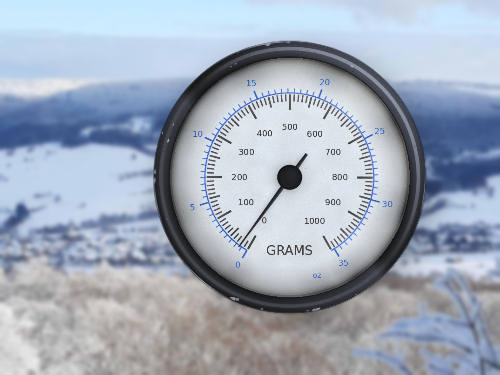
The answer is 20 g
